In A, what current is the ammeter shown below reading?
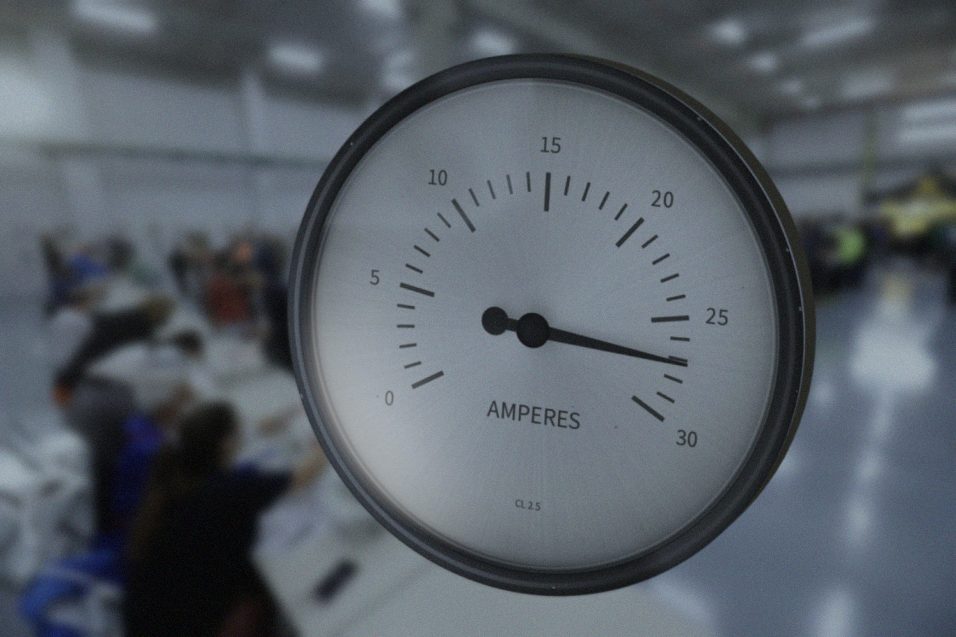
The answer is 27 A
